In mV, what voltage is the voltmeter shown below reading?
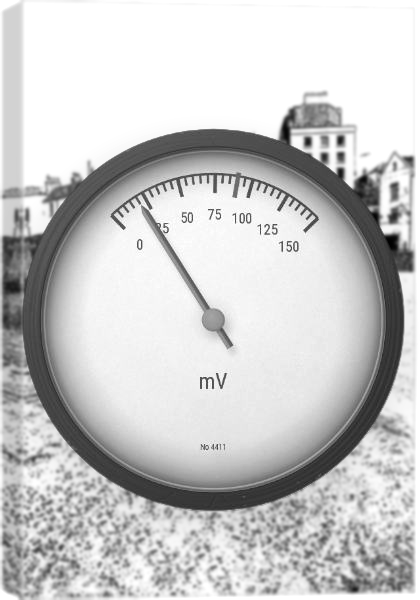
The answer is 20 mV
